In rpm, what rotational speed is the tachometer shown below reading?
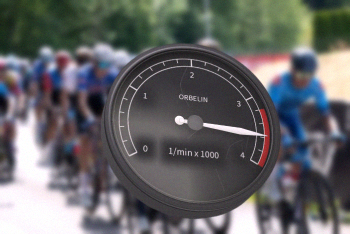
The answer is 3600 rpm
